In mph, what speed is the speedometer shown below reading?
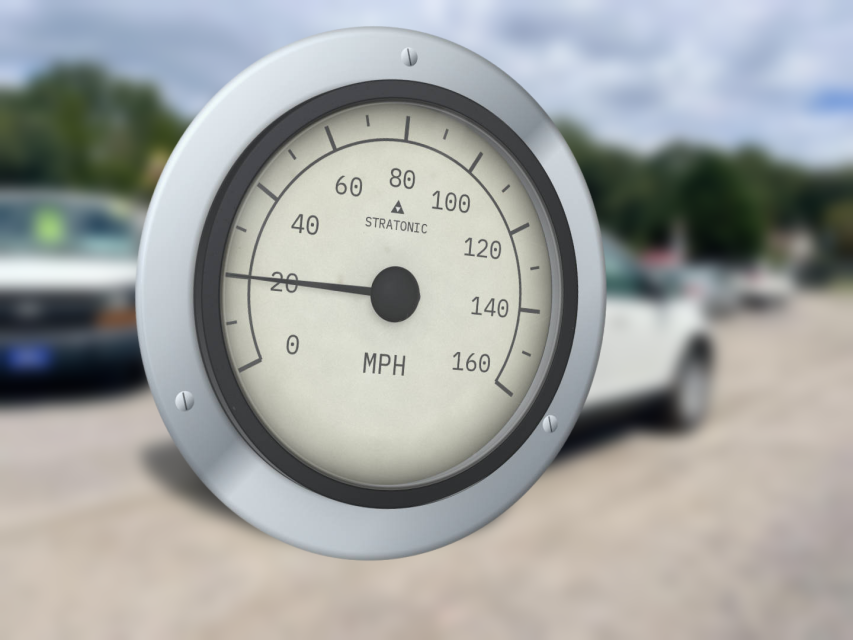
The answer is 20 mph
